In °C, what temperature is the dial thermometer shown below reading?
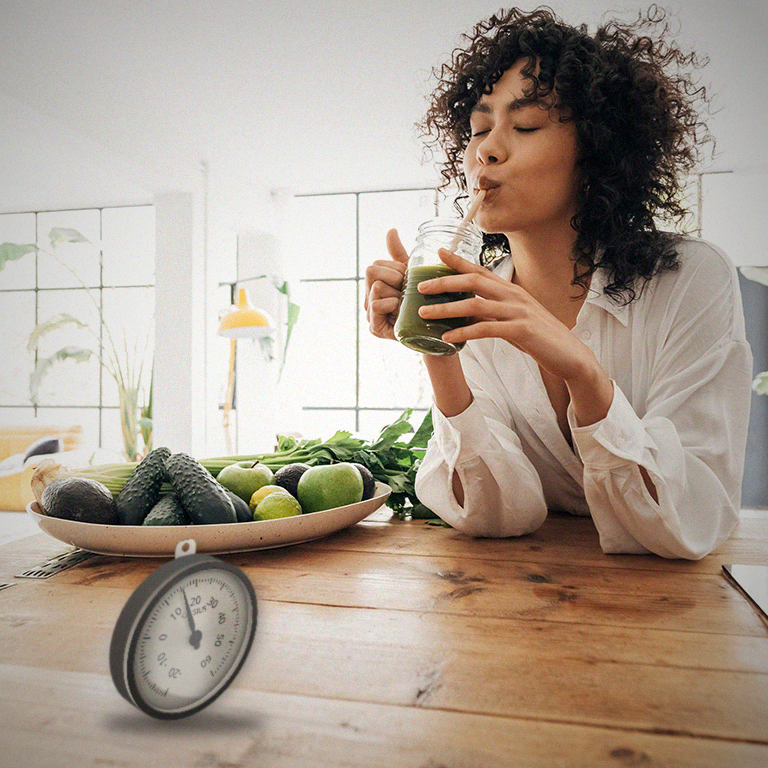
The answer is 15 °C
